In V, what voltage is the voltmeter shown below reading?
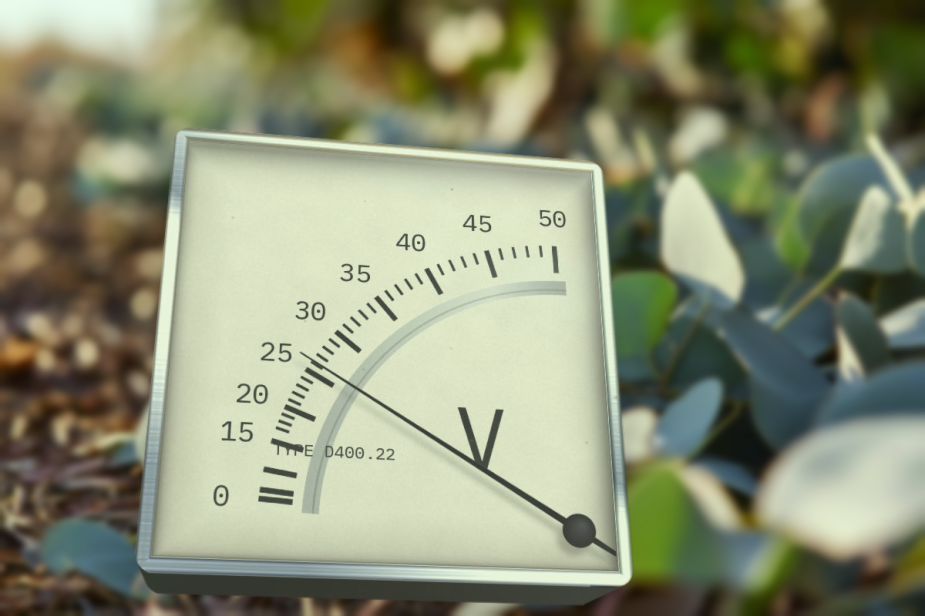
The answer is 26 V
